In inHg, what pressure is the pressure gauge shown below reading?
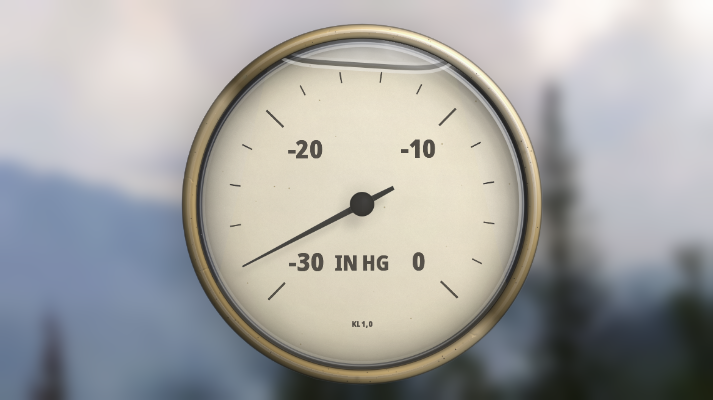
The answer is -28 inHg
